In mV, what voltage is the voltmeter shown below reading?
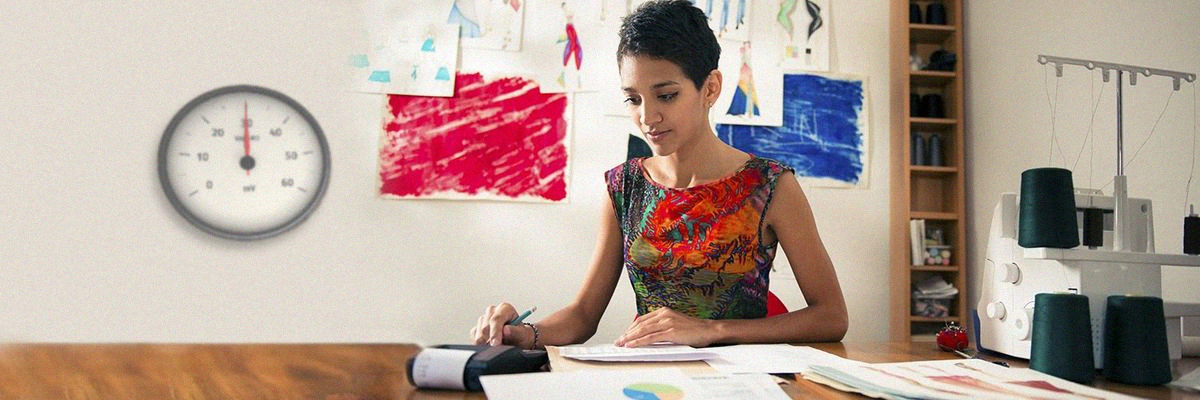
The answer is 30 mV
